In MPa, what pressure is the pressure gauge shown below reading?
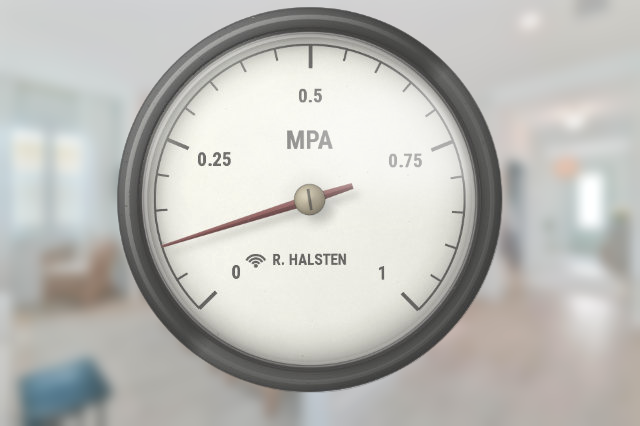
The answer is 0.1 MPa
